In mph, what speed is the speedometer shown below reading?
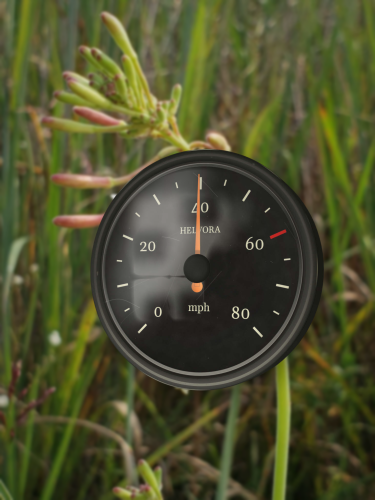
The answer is 40 mph
